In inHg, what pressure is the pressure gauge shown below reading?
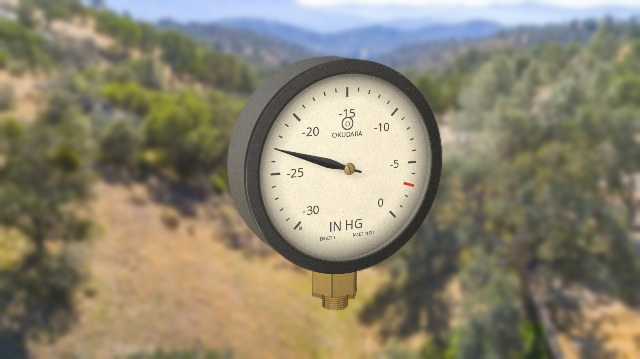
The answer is -23 inHg
